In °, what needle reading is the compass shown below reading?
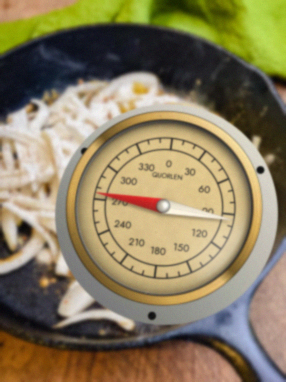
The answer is 275 °
